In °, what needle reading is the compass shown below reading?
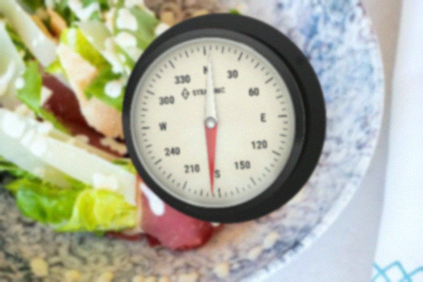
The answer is 185 °
